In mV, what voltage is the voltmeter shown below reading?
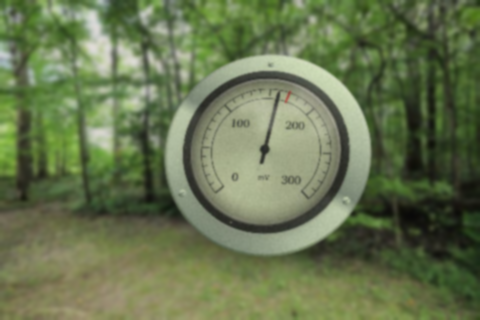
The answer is 160 mV
